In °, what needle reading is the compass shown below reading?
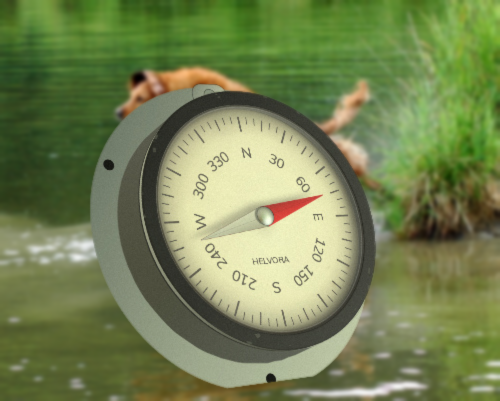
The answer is 75 °
